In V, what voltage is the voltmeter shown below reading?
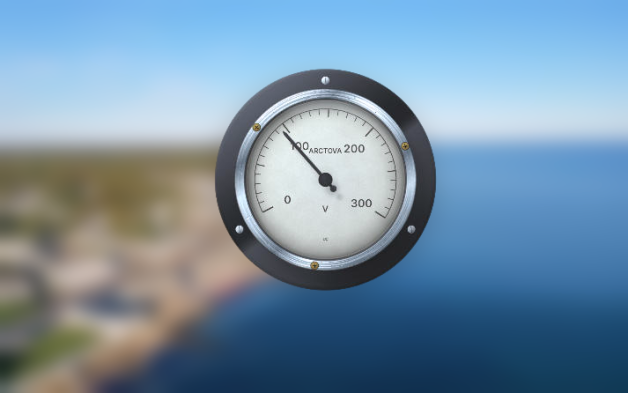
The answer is 95 V
